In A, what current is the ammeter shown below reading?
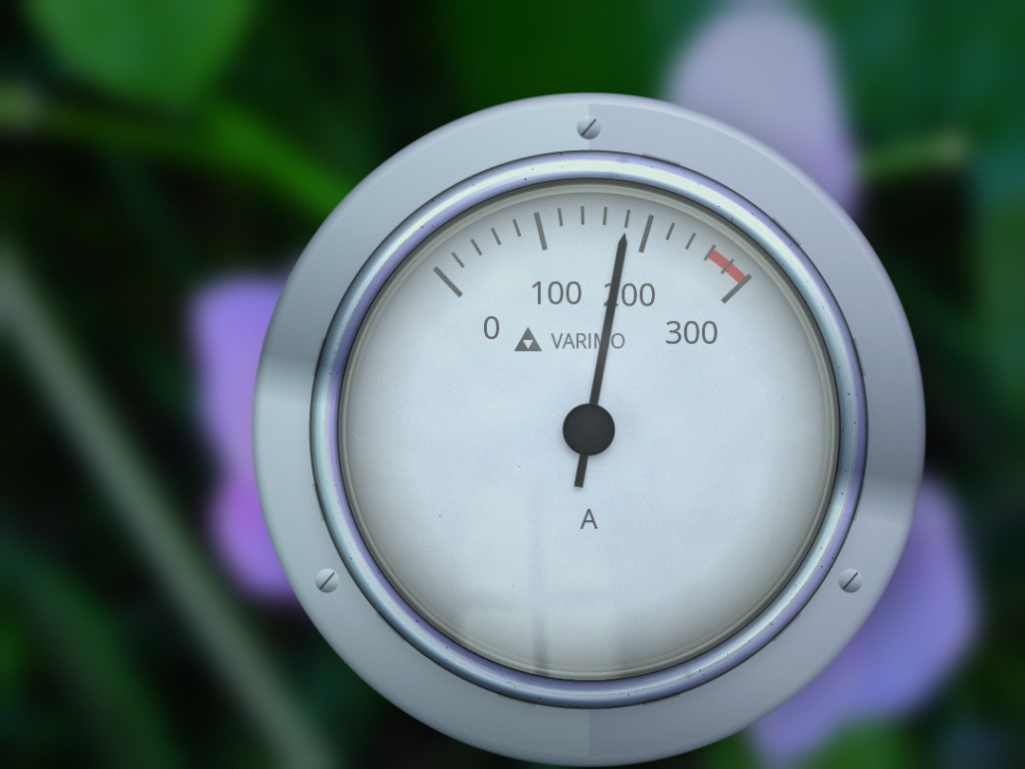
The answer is 180 A
